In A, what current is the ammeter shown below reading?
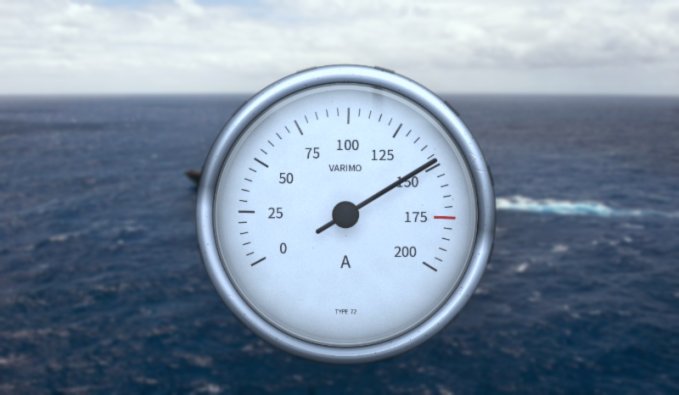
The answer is 147.5 A
